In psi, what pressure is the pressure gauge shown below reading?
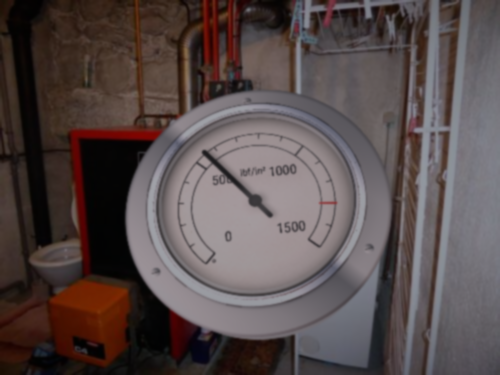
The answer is 550 psi
